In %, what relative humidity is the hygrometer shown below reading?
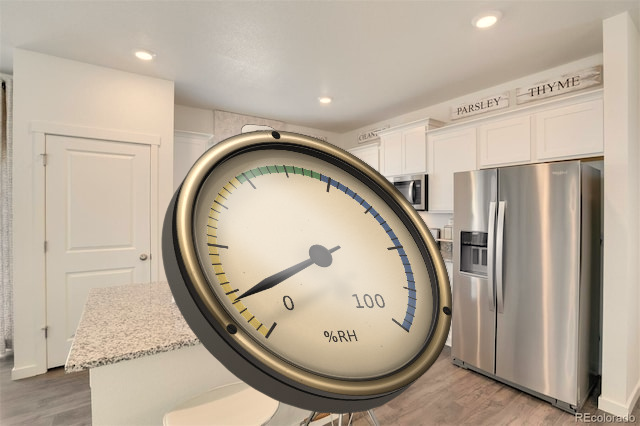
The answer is 8 %
